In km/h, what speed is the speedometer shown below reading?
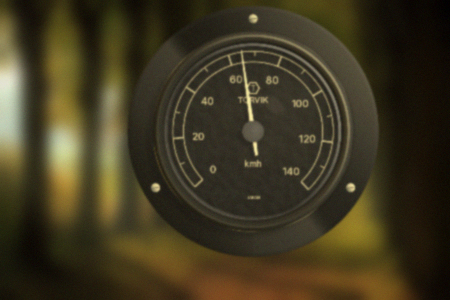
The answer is 65 km/h
